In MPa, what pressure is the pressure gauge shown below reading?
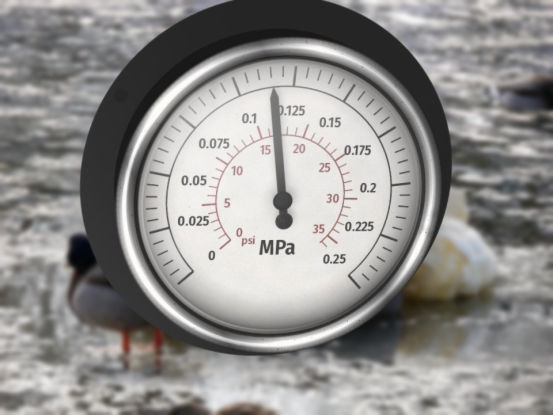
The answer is 0.115 MPa
